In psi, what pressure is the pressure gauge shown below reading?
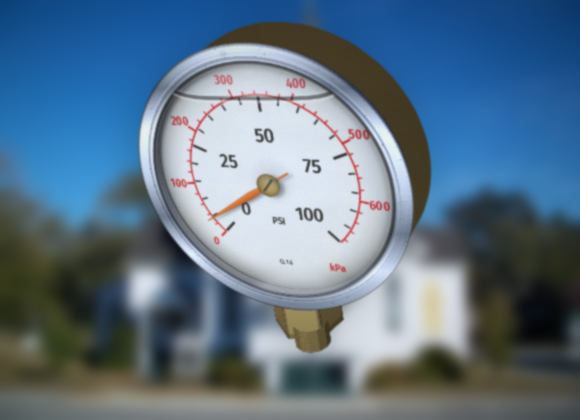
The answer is 5 psi
